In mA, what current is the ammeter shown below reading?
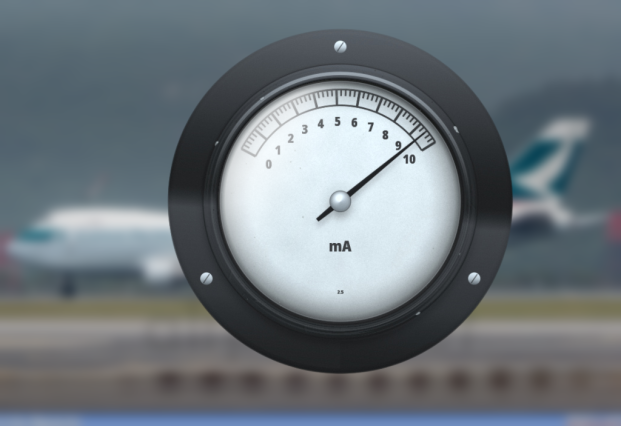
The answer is 9.4 mA
